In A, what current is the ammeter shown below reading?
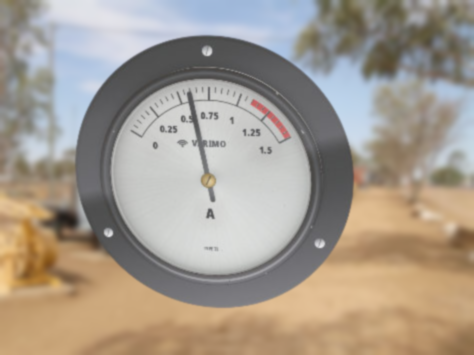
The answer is 0.6 A
